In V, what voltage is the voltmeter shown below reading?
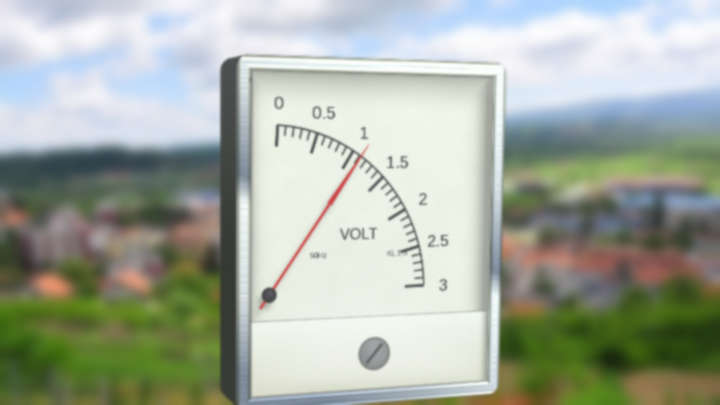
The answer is 1.1 V
